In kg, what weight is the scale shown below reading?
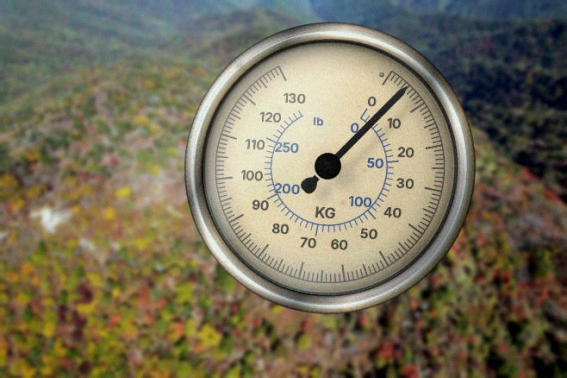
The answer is 5 kg
